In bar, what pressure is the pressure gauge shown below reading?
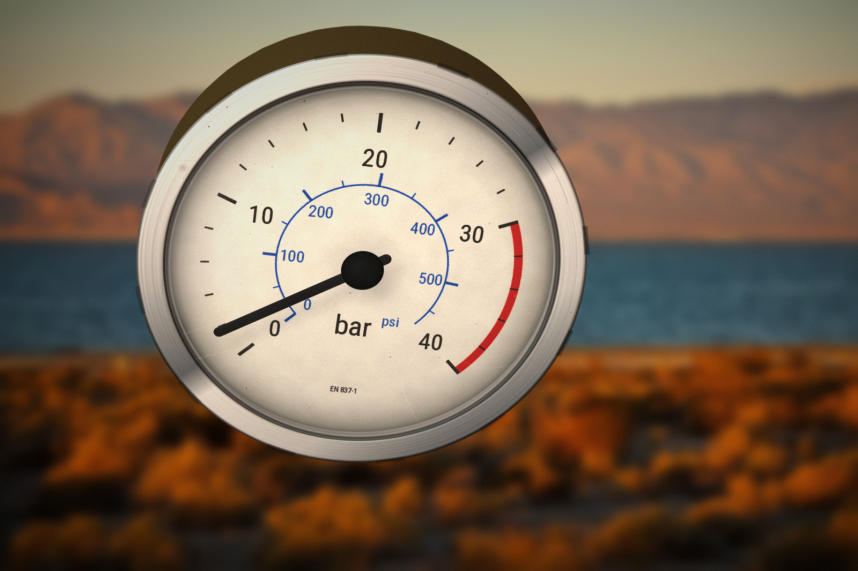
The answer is 2 bar
